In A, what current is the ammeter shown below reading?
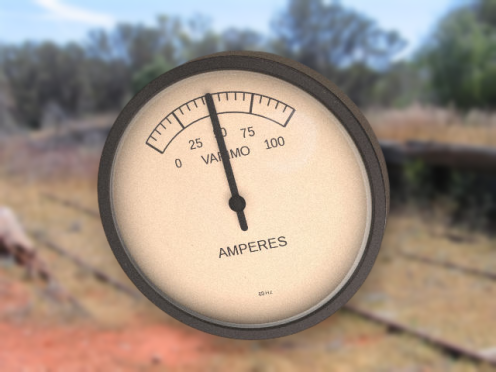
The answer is 50 A
